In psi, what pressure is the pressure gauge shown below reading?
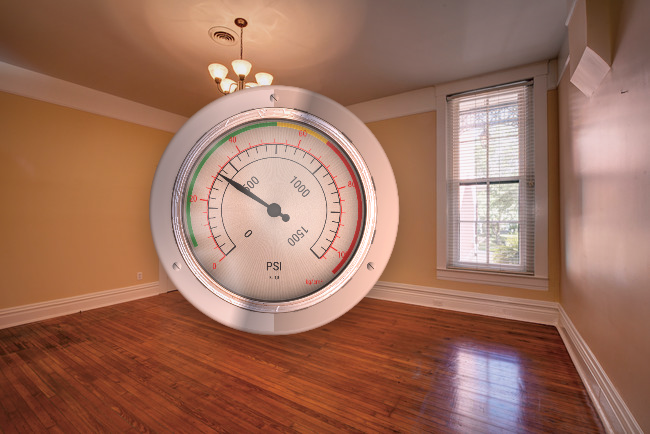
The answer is 425 psi
